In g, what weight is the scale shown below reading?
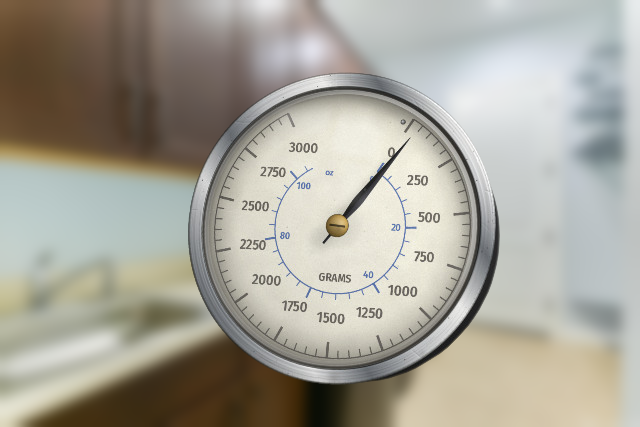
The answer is 50 g
